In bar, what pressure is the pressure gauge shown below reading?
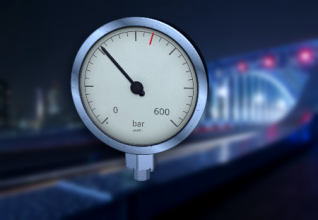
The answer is 210 bar
